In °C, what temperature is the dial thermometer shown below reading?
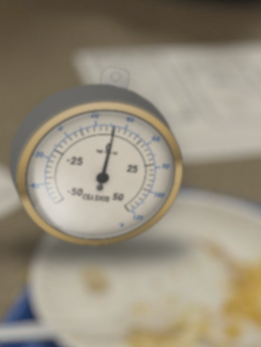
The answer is 0 °C
